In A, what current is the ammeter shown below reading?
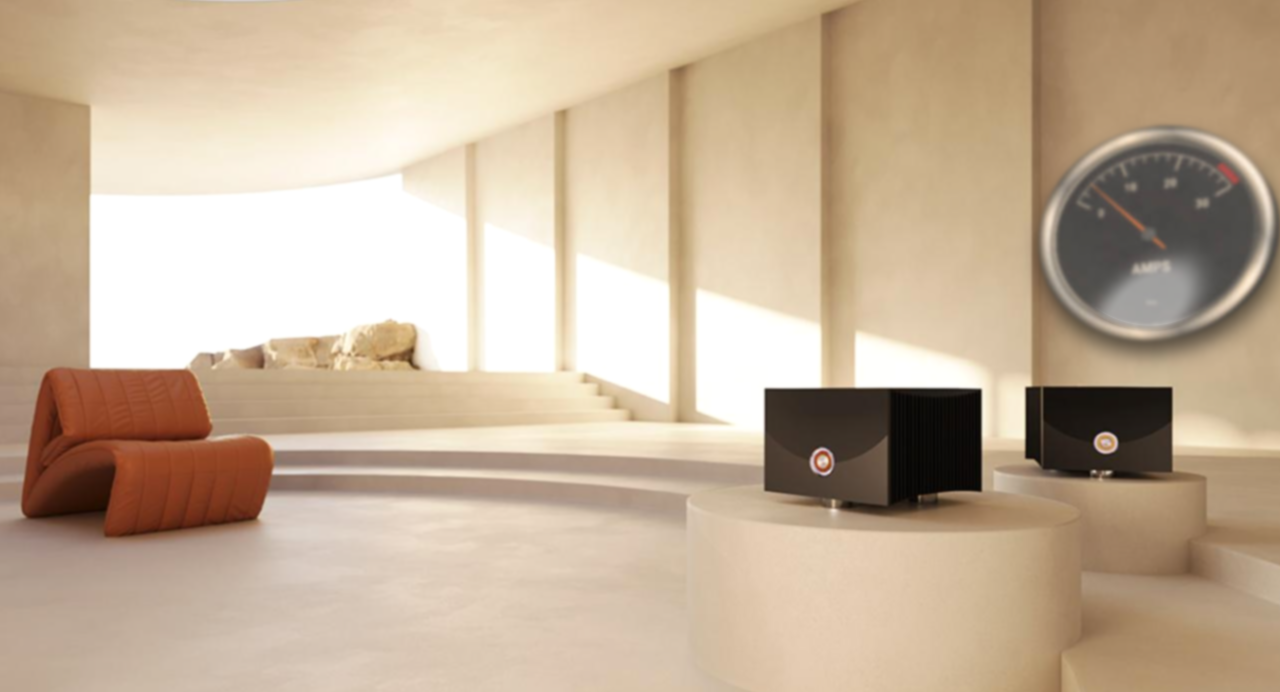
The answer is 4 A
